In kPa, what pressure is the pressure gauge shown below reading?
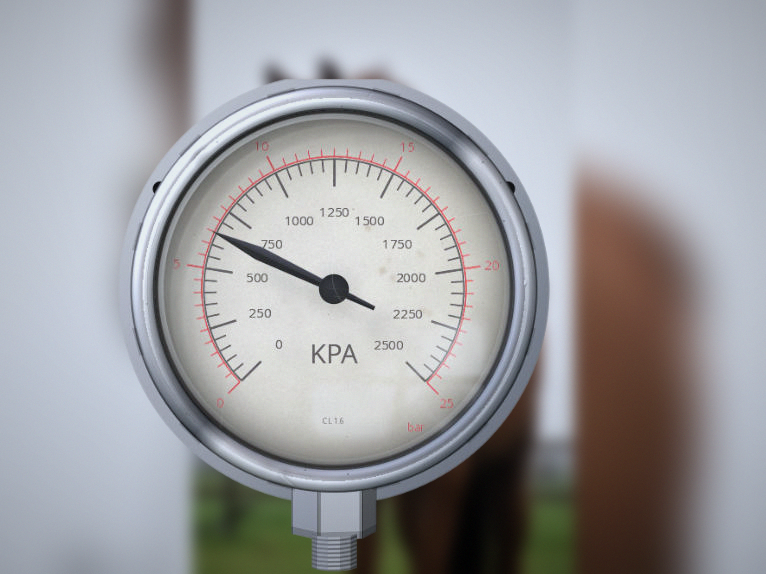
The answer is 650 kPa
